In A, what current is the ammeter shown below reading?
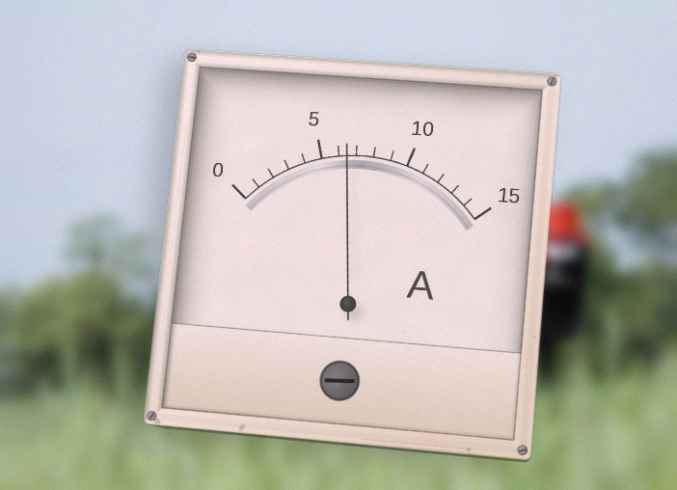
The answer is 6.5 A
